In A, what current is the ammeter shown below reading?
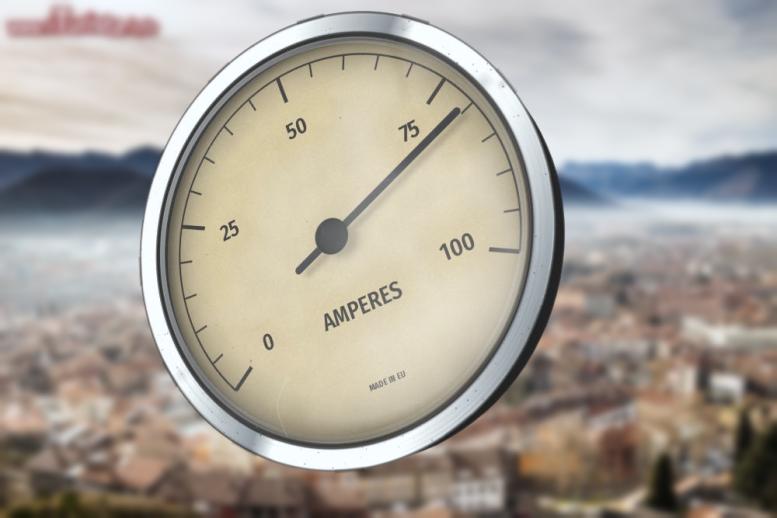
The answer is 80 A
